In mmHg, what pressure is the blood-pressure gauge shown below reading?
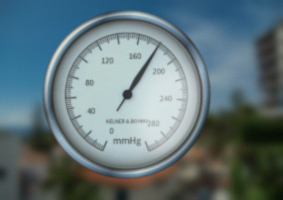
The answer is 180 mmHg
